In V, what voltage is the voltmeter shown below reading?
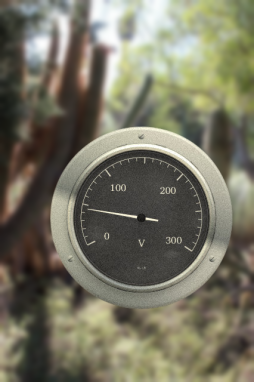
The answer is 45 V
